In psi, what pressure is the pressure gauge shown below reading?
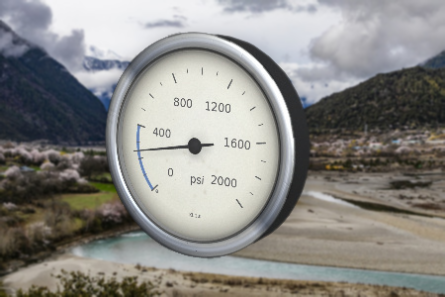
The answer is 250 psi
